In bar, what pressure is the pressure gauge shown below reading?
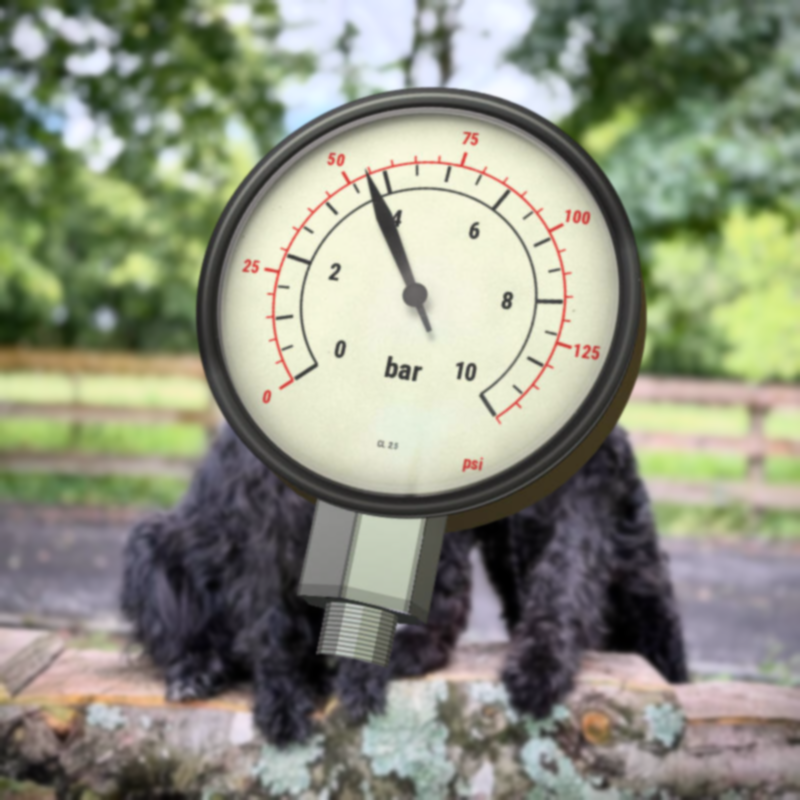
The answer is 3.75 bar
